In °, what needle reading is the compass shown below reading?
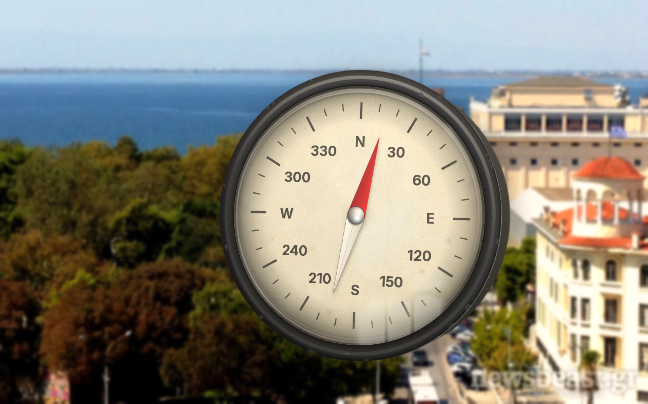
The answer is 15 °
